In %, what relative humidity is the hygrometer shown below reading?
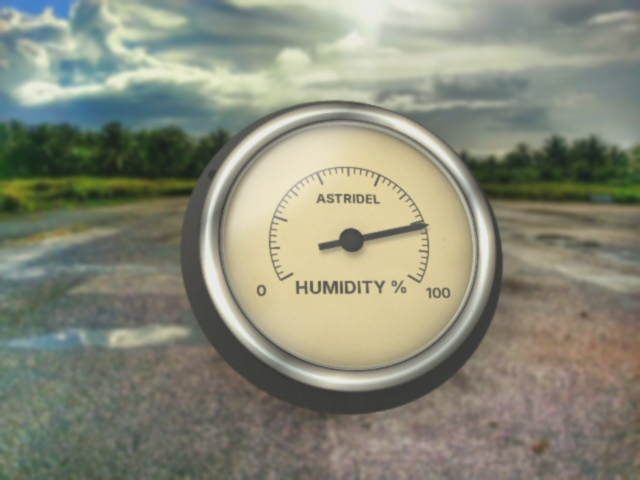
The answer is 82 %
